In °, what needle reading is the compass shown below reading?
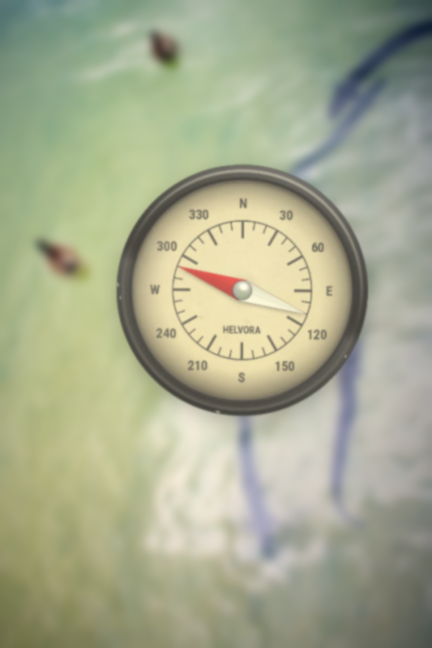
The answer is 290 °
